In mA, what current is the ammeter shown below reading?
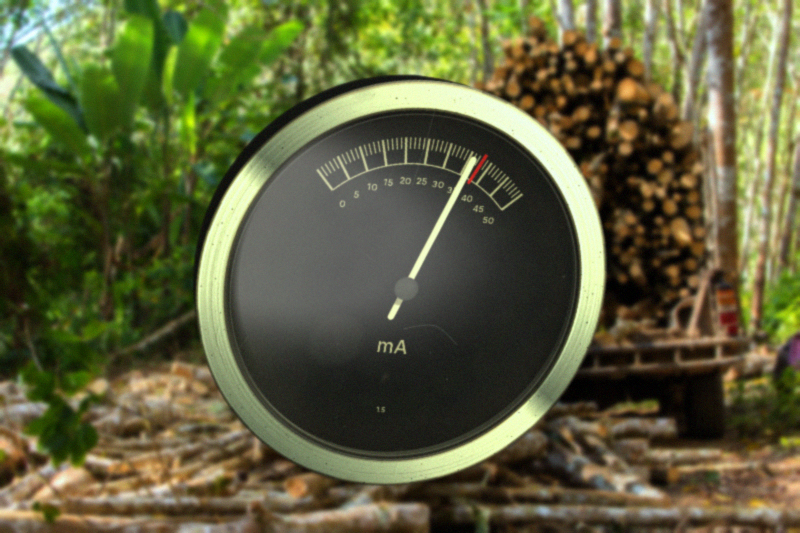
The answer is 35 mA
